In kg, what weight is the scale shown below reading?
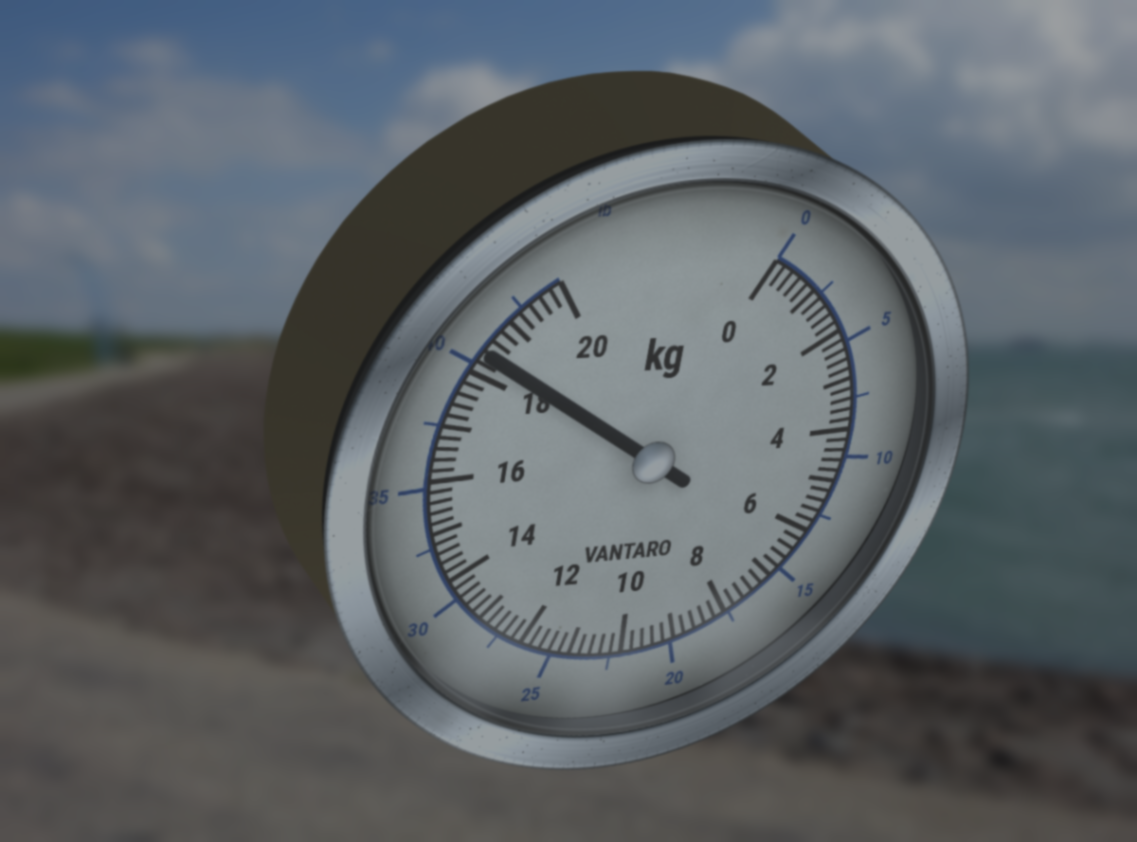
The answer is 18.4 kg
